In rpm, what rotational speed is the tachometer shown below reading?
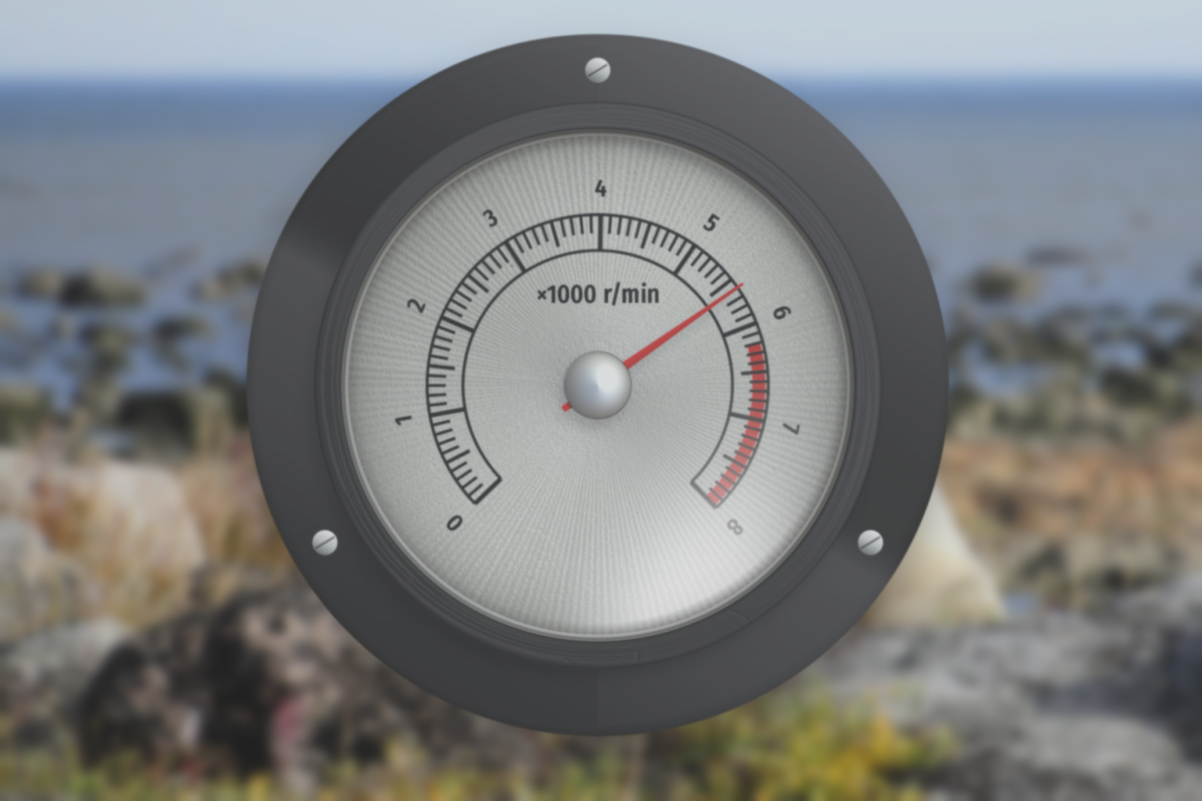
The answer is 5600 rpm
